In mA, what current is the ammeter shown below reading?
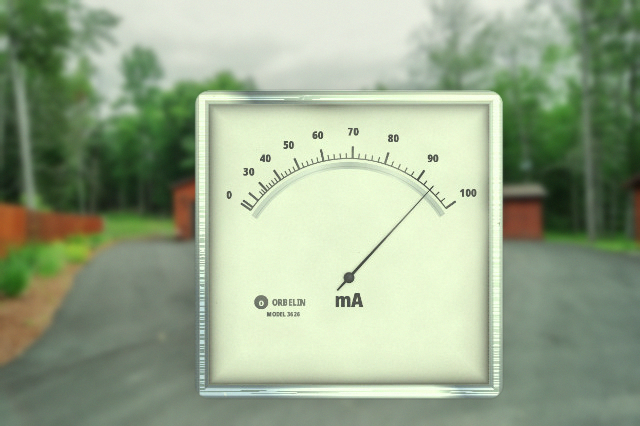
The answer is 94 mA
